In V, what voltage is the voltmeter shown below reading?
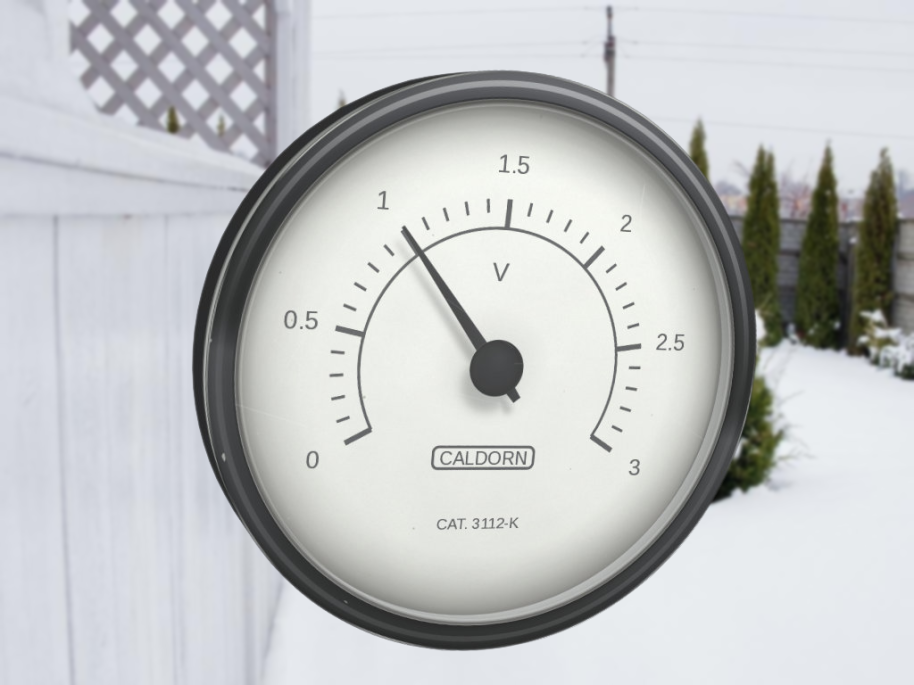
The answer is 1 V
